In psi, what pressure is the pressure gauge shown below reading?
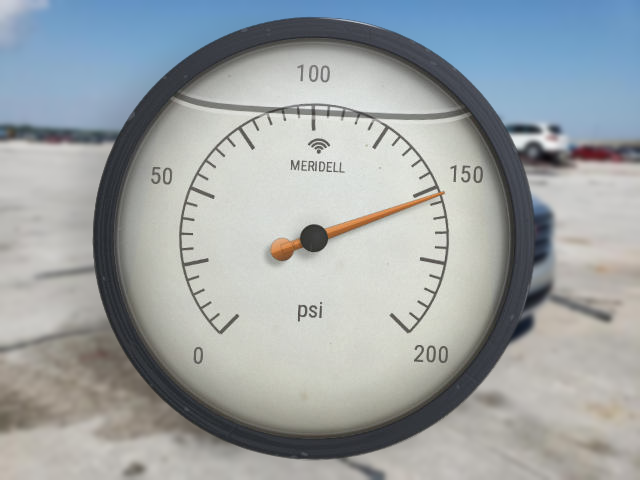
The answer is 152.5 psi
